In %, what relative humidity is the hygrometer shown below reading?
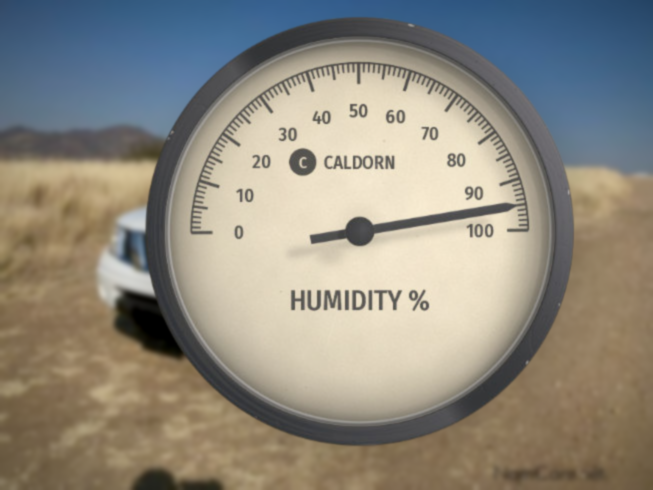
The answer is 95 %
